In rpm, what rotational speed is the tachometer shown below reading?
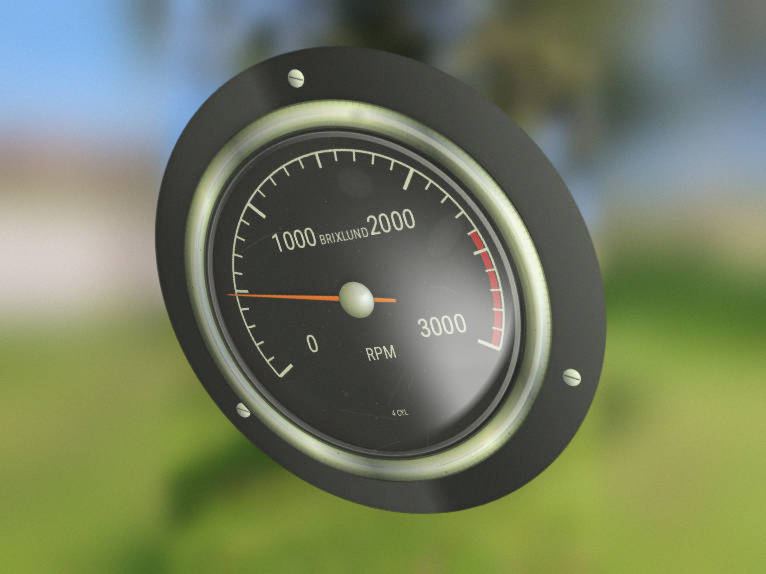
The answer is 500 rpm
